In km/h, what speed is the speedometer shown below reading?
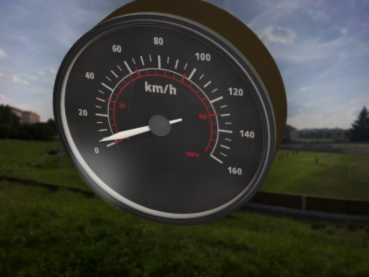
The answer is 5 km/h
